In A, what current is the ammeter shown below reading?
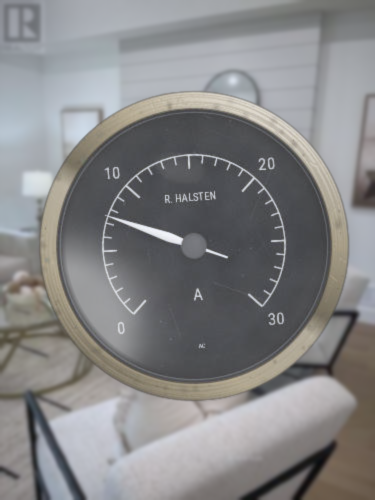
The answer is 7.5 A
